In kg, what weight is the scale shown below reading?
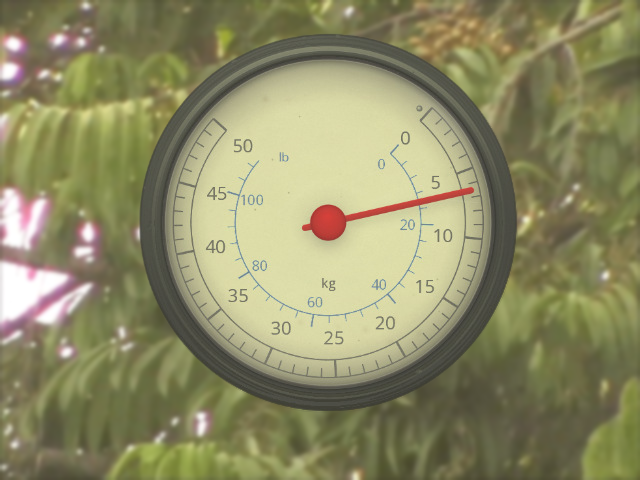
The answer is 6.5 kg
